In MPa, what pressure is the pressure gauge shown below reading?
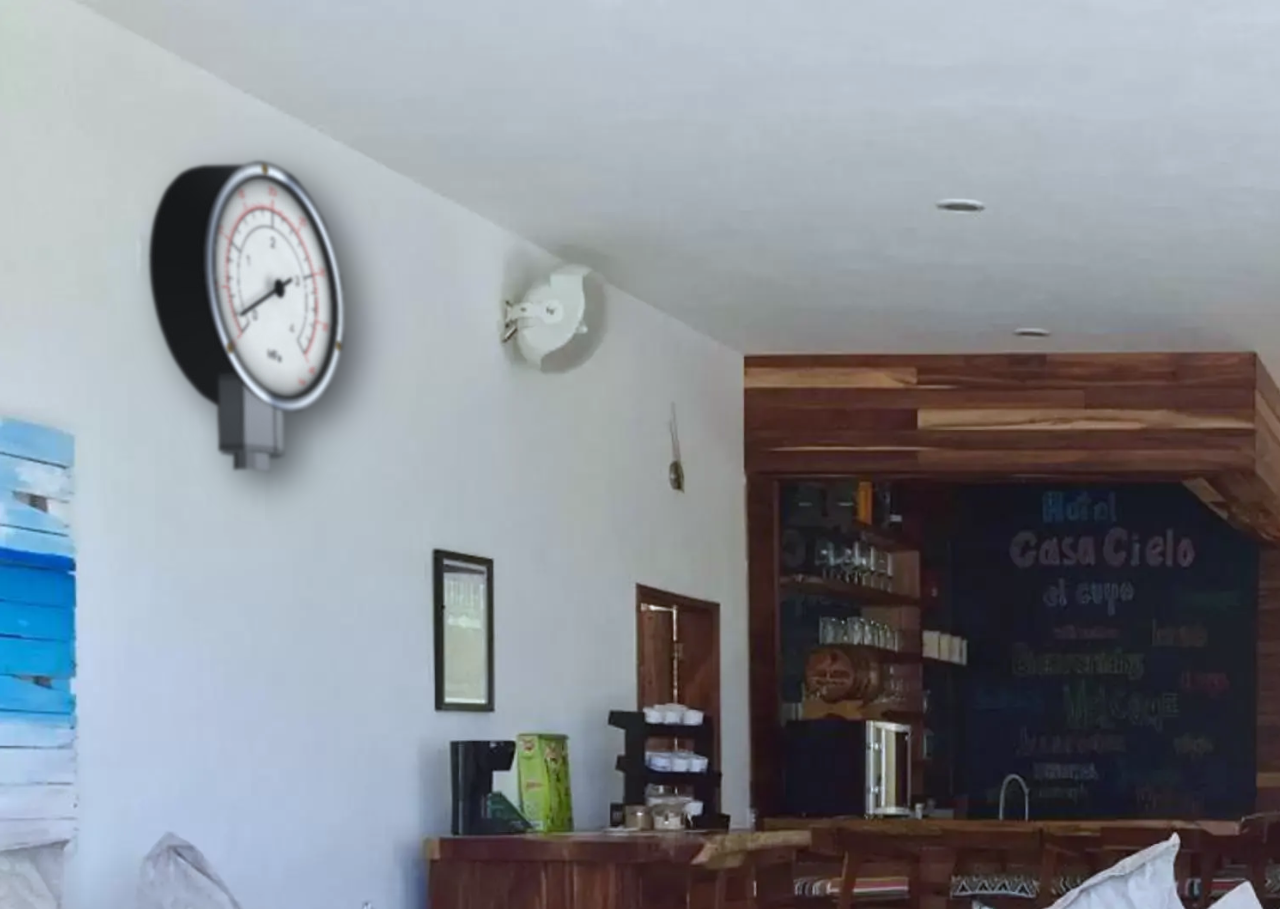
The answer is 0.2 MPa
